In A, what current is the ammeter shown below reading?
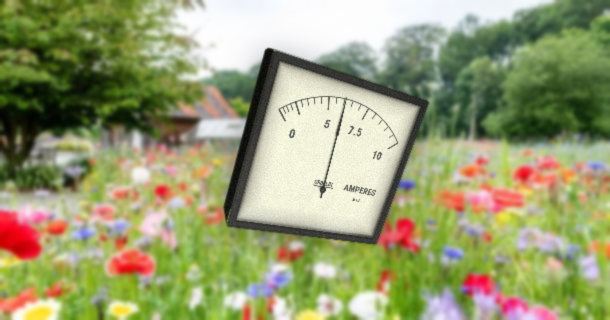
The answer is 6 A
